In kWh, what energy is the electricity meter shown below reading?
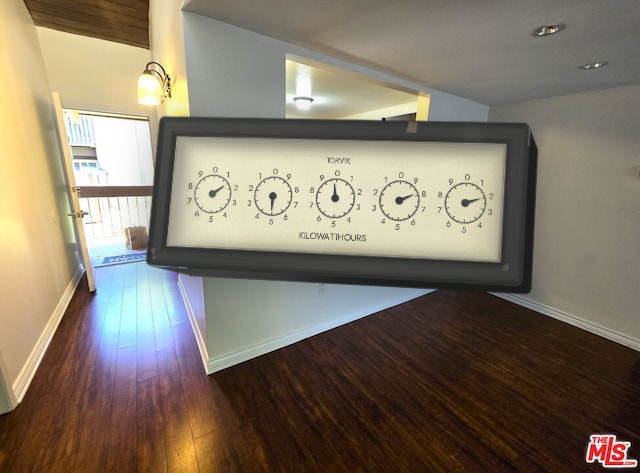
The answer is 14982 kWh
